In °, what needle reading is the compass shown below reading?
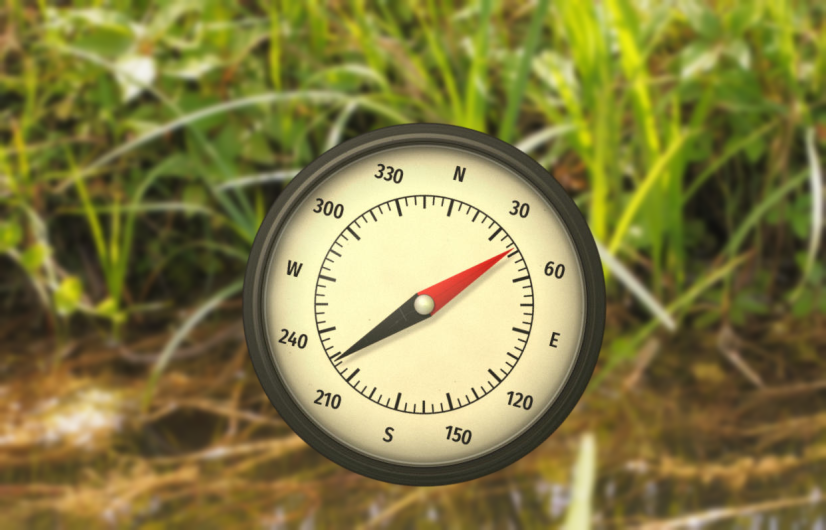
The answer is 42.5 °
